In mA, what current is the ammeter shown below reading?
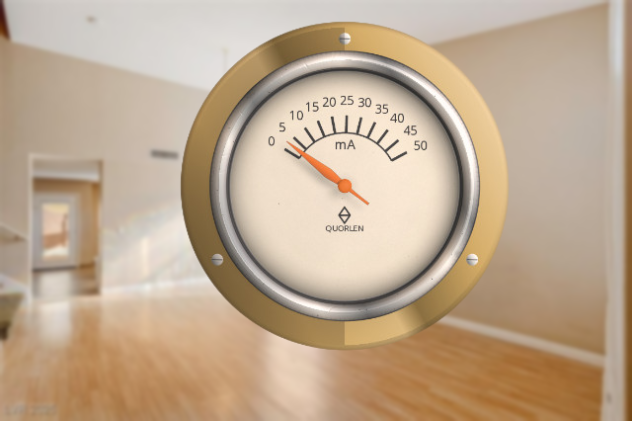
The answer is 2.5 mA
